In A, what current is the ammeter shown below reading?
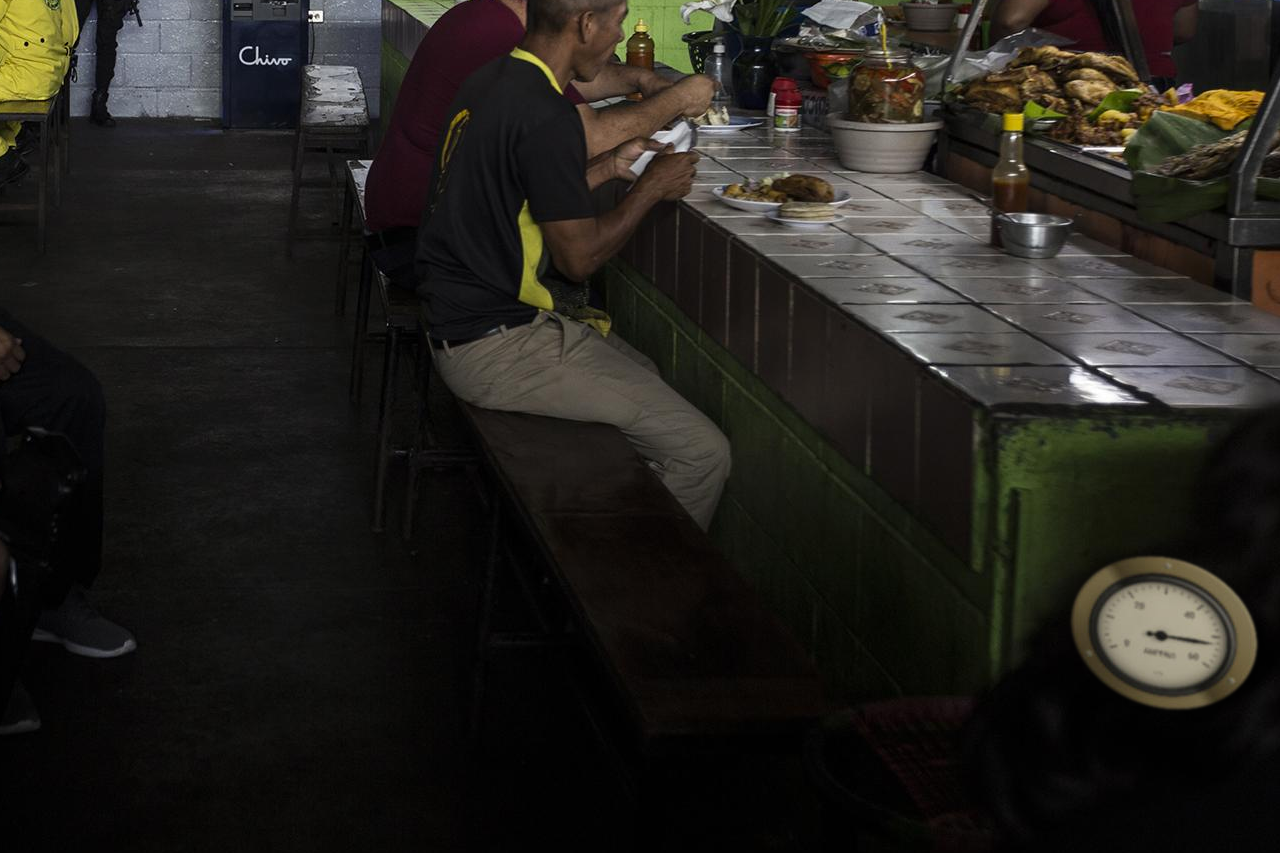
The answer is 52 A
